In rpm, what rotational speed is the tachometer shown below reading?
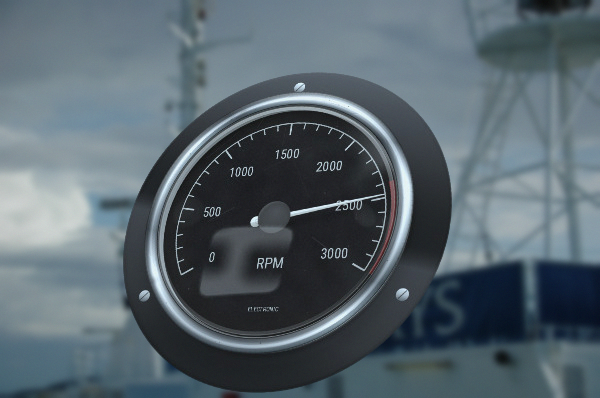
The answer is 2500 rpm
